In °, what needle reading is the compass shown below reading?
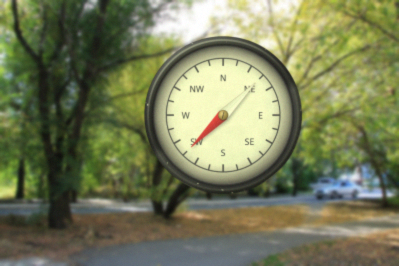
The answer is 225 °
